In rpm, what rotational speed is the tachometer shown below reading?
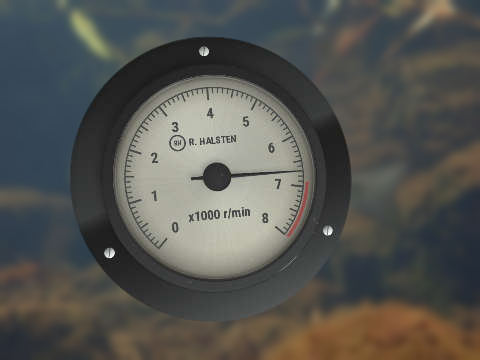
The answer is 6700 rpm
